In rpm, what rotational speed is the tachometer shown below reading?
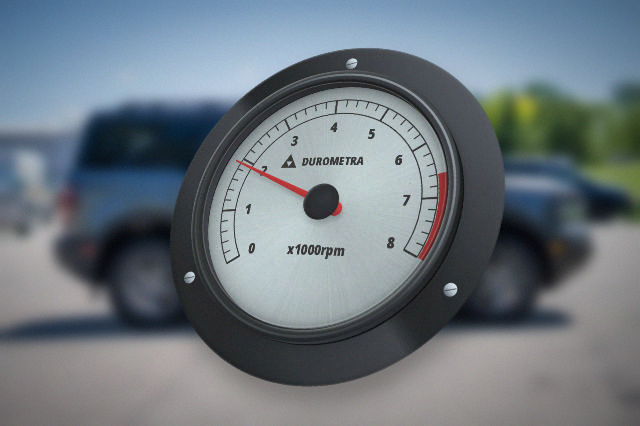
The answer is 1900 rpm
